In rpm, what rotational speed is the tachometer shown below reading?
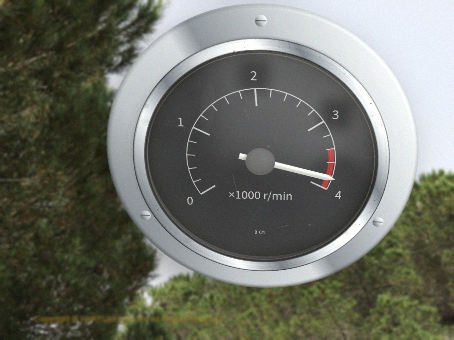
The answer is 3800 rpm
